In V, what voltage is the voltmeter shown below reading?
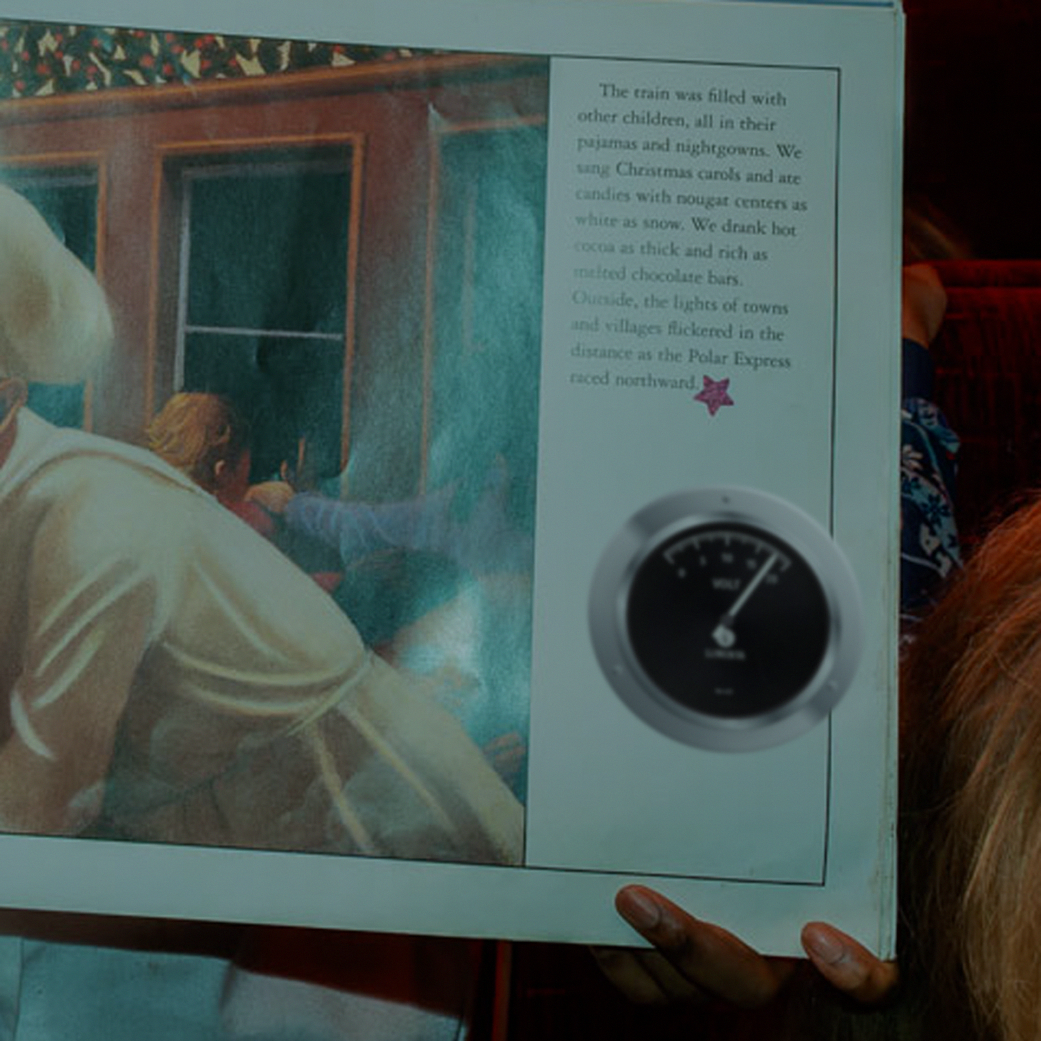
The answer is 17.5 V
